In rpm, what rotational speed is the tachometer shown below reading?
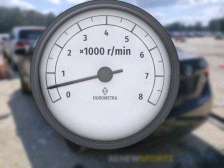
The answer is 500 rpm
